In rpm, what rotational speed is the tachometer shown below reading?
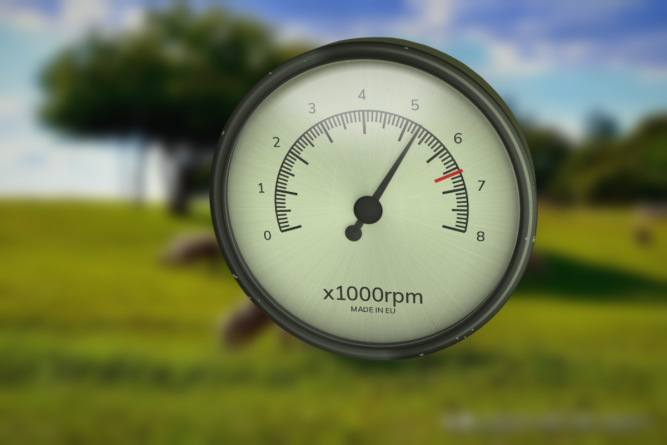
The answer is 5300 rpm
